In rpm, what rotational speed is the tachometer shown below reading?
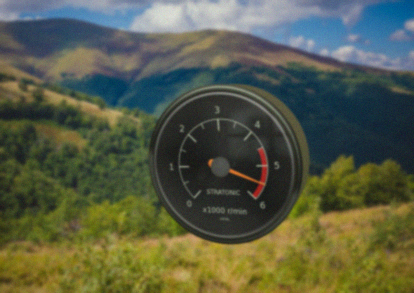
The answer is 5500 rpm
